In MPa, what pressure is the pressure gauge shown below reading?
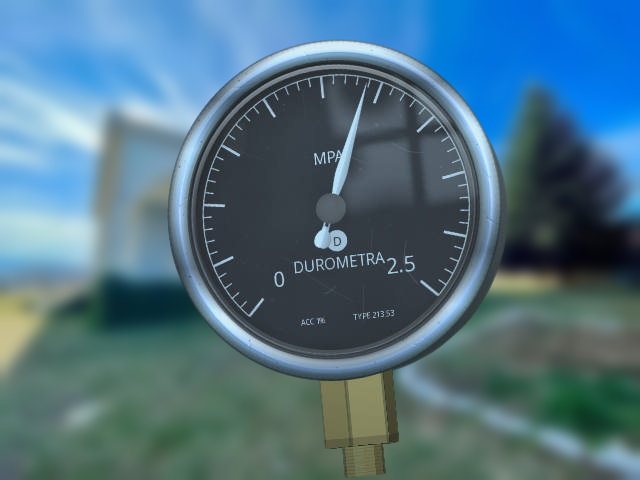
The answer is 1.45 MPa
